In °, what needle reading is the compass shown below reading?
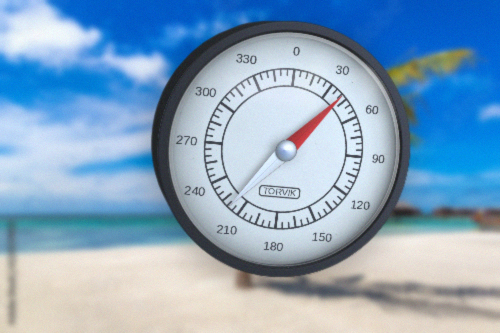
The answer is 40 °
